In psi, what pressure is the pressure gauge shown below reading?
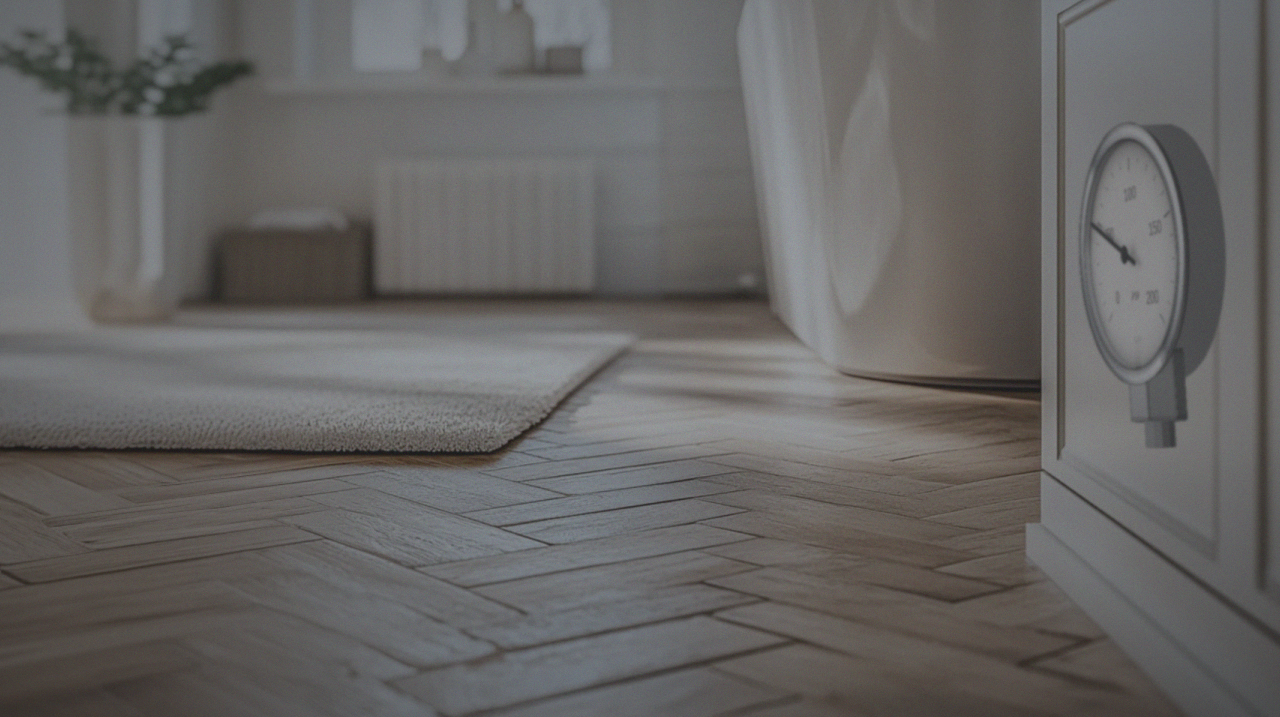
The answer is 50 psi
